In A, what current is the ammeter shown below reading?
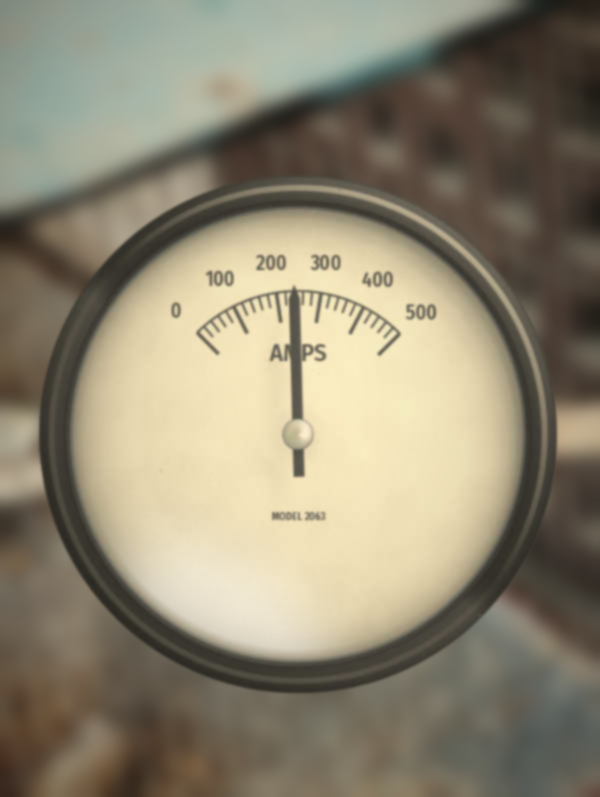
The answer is 240 A
